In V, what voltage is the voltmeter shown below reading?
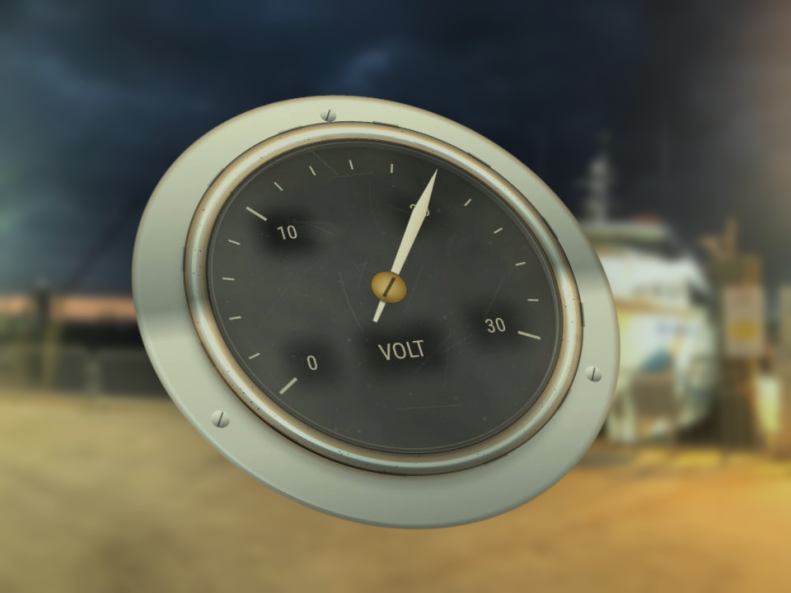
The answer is 20 V
